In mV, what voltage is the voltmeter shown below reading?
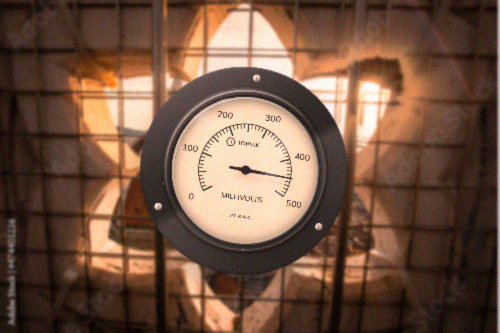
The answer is 450 mV
